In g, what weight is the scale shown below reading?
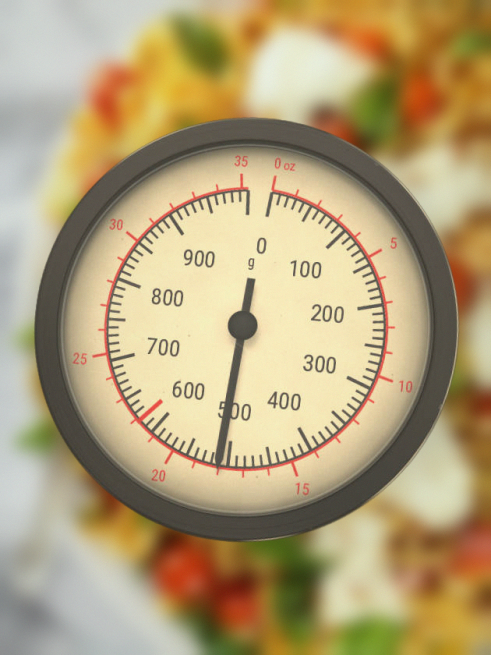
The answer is 510 g
